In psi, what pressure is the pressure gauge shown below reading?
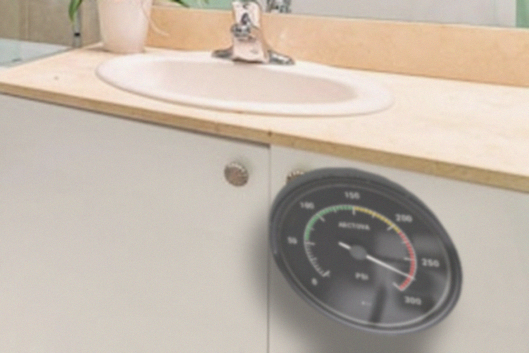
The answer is 275 psi
